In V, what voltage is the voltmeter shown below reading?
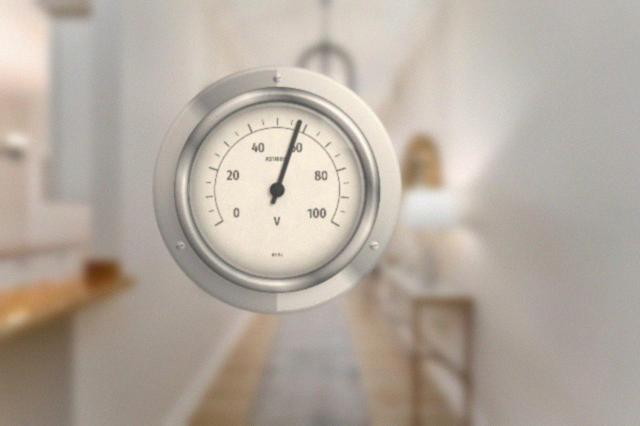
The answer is 57.5 V
